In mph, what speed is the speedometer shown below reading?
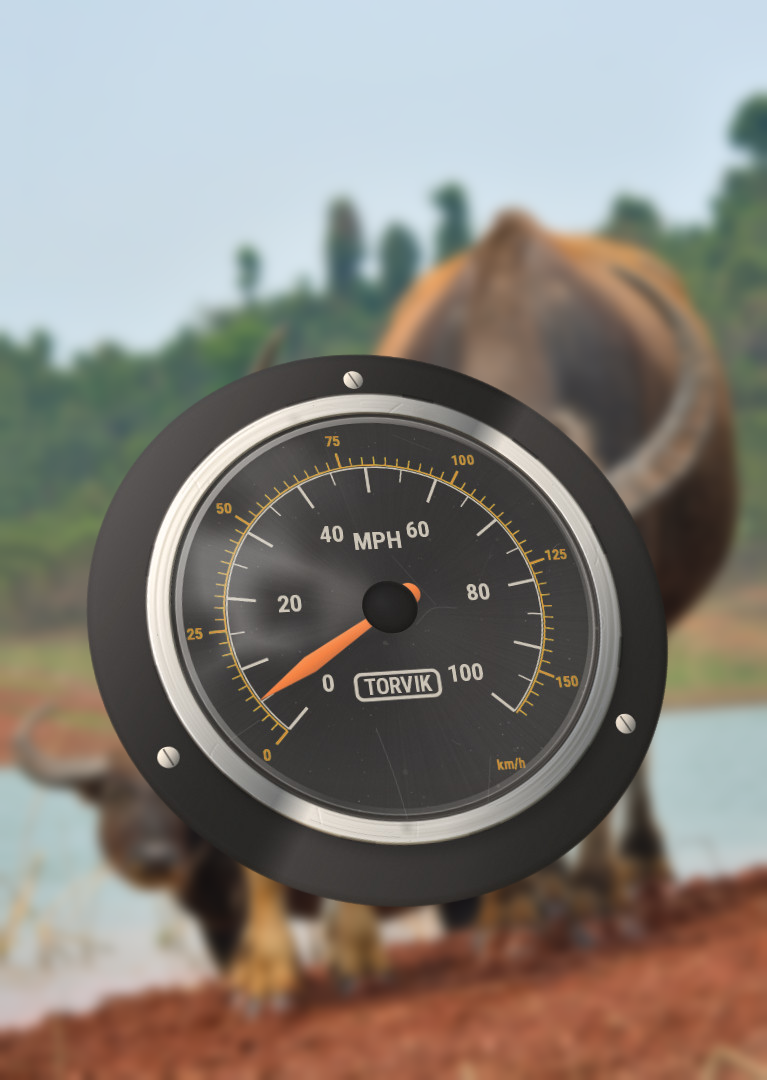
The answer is 5 mph
